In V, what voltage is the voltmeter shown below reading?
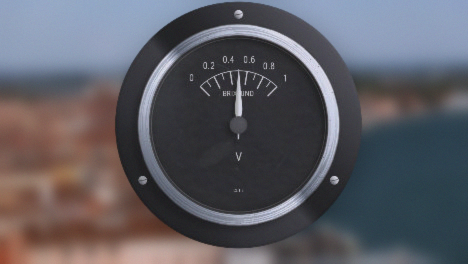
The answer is 0.5 V
